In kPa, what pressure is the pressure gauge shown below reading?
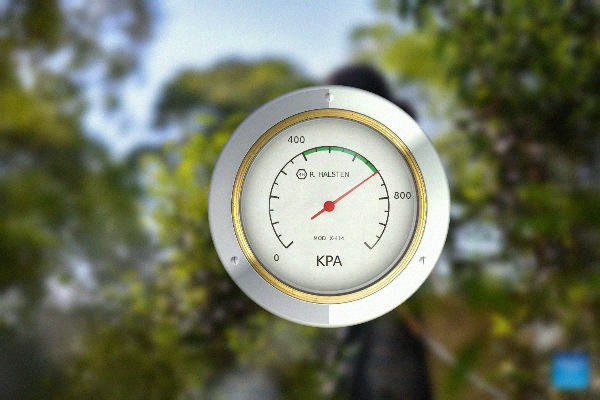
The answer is 700 kPa
